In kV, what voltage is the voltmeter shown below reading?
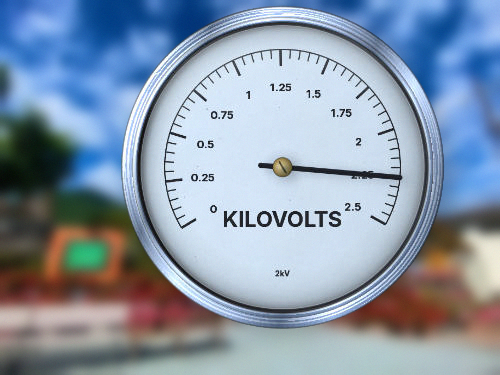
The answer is 2.25 kV
